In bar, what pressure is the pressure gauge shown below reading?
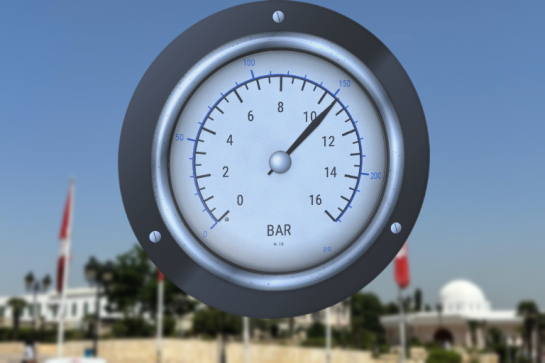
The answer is 10.5 bar
